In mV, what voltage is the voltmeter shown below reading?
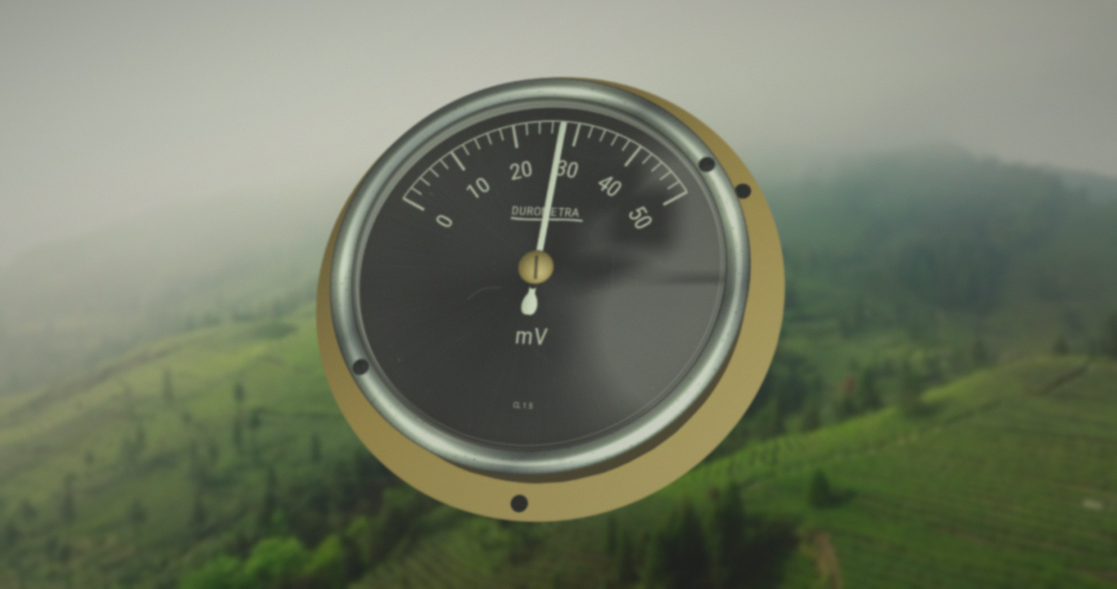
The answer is 28 mV
